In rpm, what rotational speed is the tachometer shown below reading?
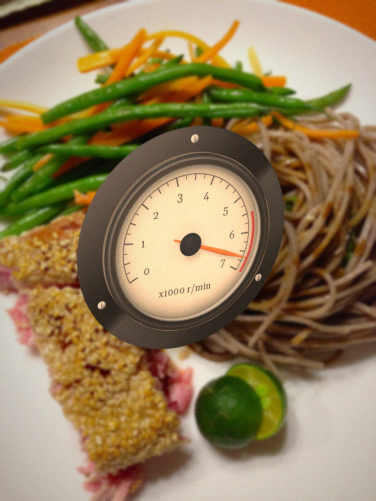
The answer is 6625 rpm
